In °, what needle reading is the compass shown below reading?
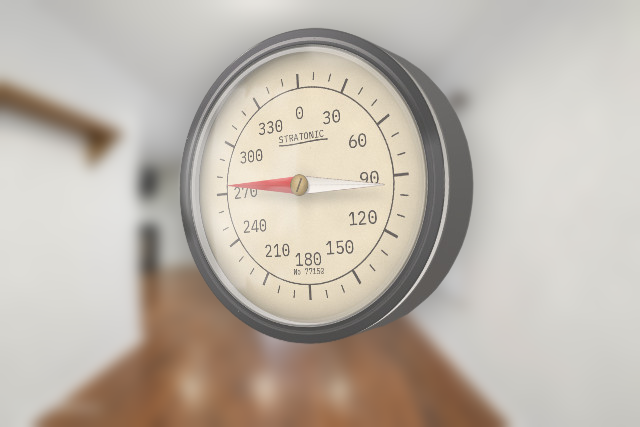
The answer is 275 °
